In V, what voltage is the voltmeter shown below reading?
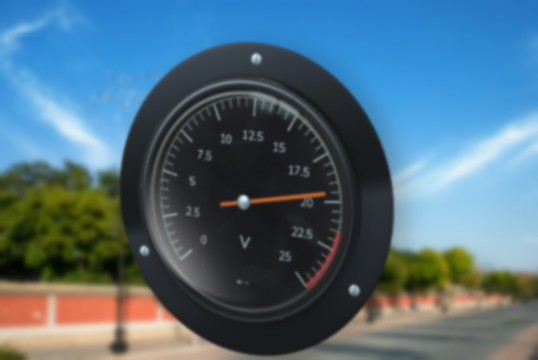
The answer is 19.5 V
